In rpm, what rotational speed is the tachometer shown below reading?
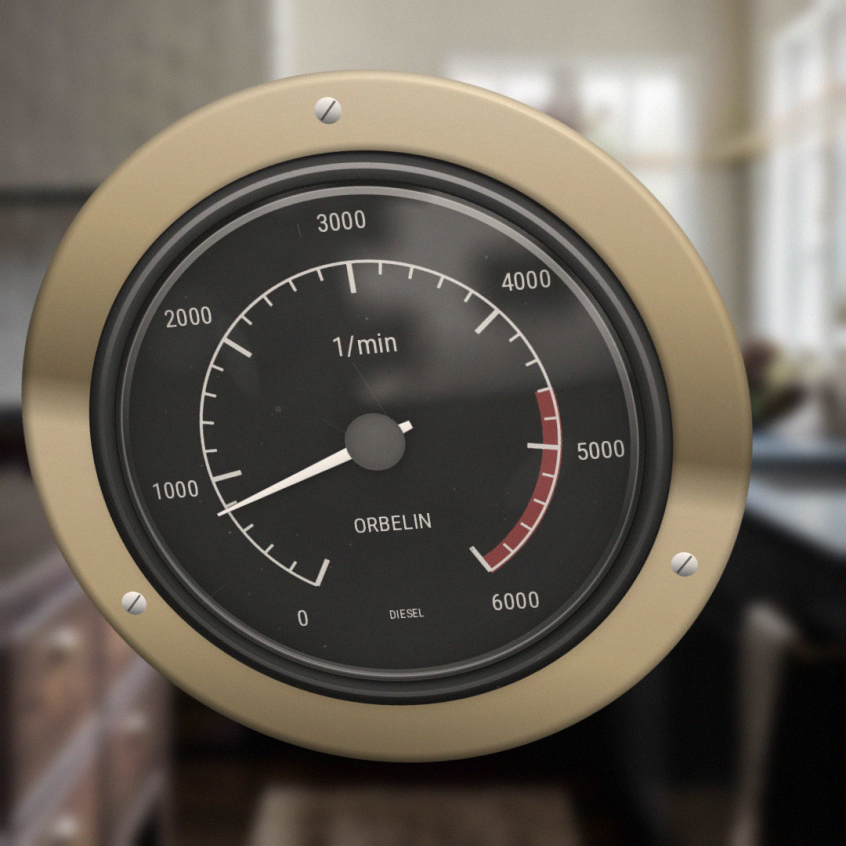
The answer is 800 rpm
